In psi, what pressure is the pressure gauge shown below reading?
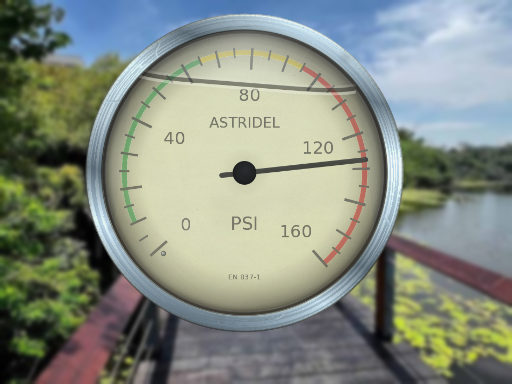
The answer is 127.5 psi
